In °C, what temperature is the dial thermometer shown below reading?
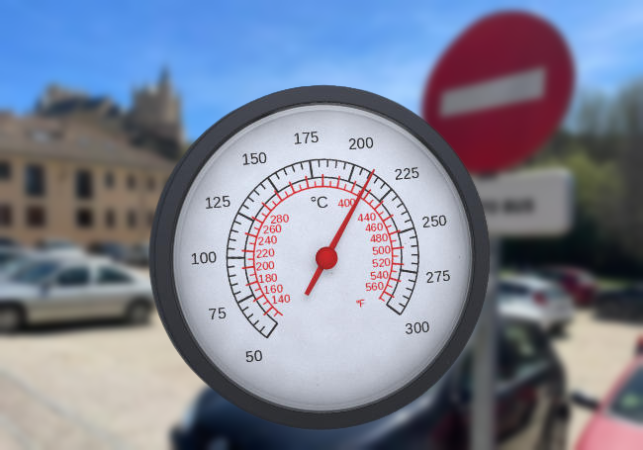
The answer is 210 °C
